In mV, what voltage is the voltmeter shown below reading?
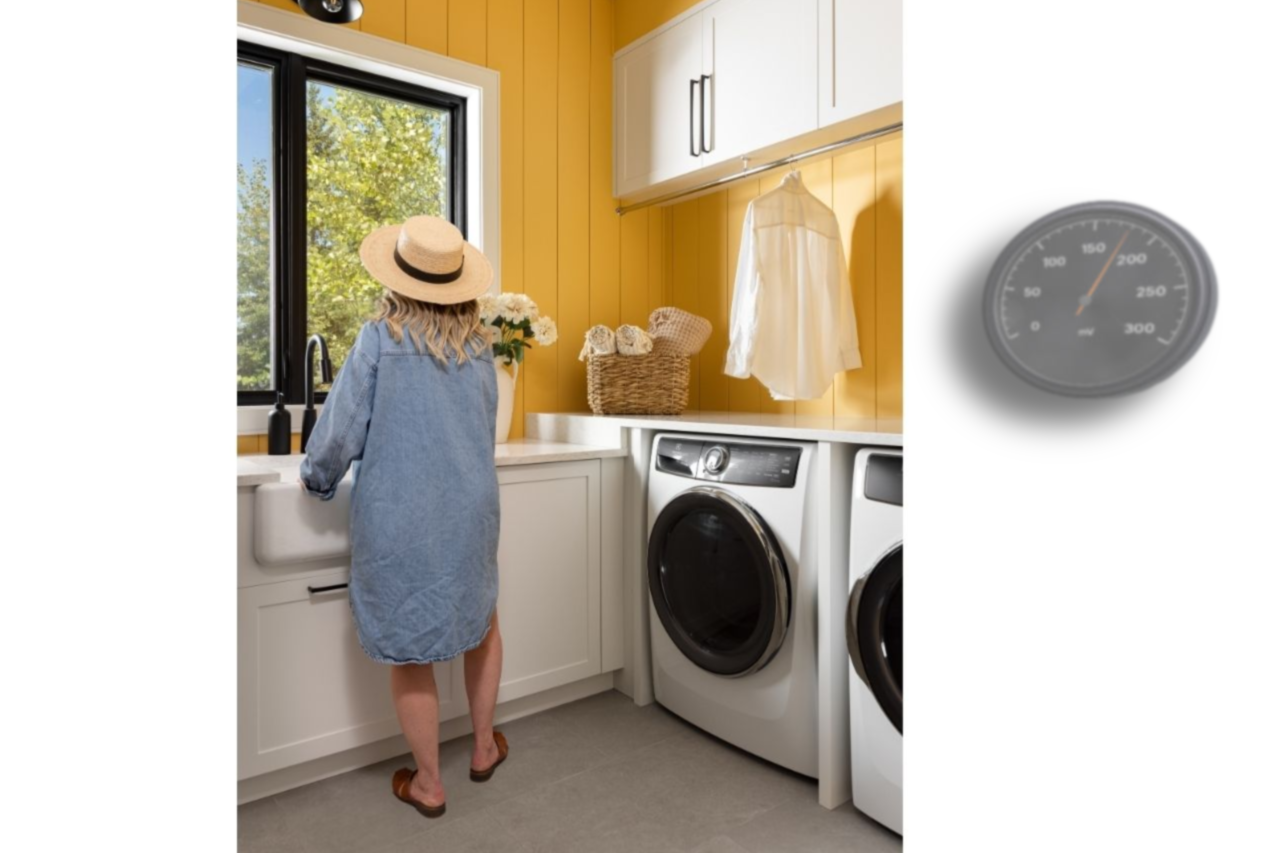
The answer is 180 mV
